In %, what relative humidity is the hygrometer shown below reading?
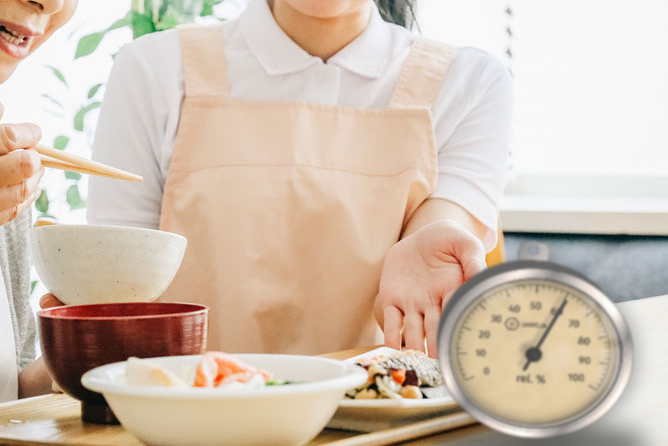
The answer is 60 %
